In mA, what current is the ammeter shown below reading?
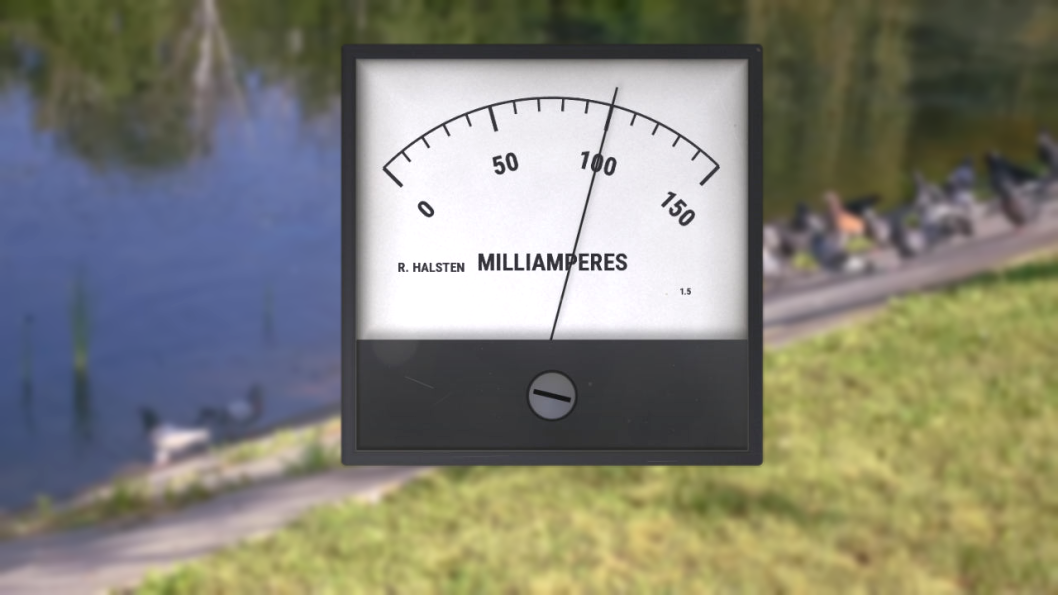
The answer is 100 mA
